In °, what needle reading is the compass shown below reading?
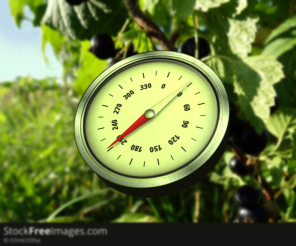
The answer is 210 °
